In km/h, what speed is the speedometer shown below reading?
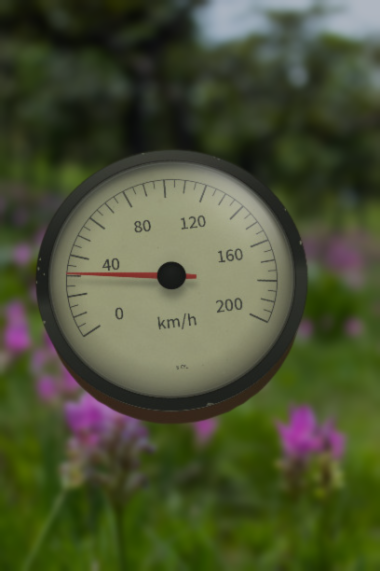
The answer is 30 km/h
